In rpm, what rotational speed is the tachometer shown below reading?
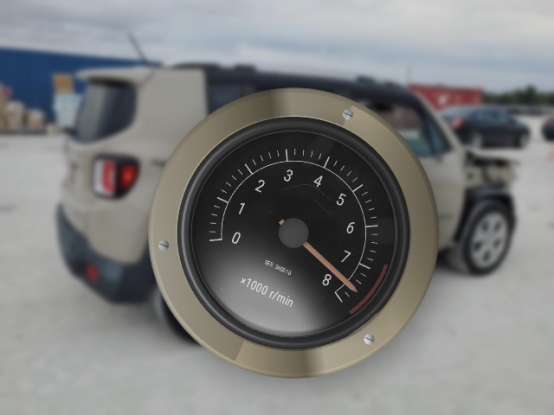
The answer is 7600 rpm
